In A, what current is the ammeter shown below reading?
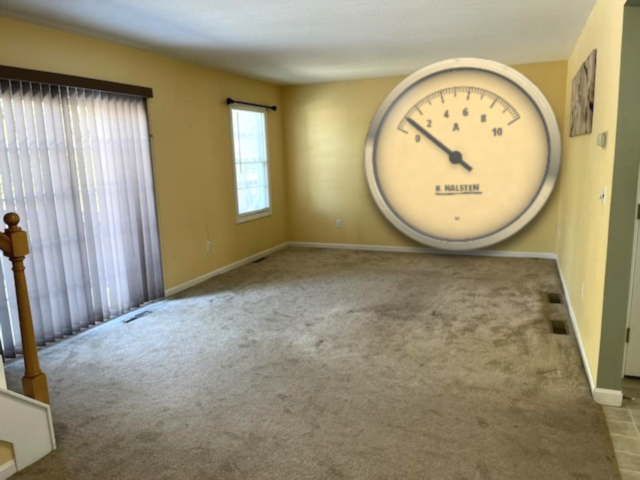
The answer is 1 A
